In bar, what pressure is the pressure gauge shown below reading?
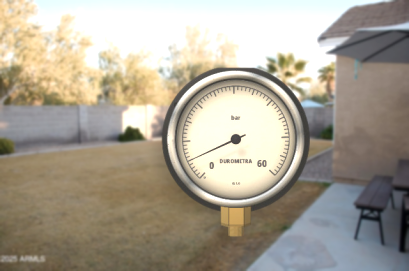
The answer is 5 bar
